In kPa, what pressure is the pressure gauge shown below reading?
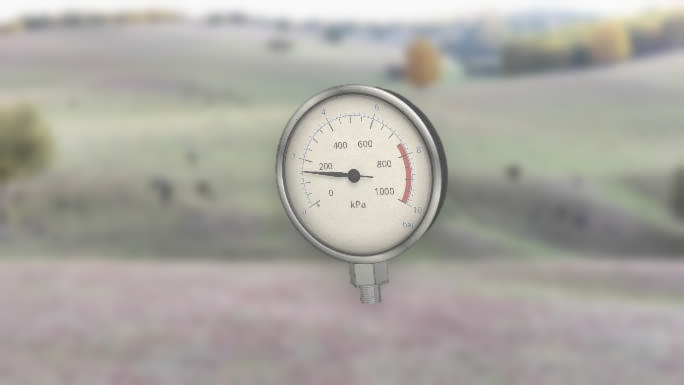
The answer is 150 kPa
